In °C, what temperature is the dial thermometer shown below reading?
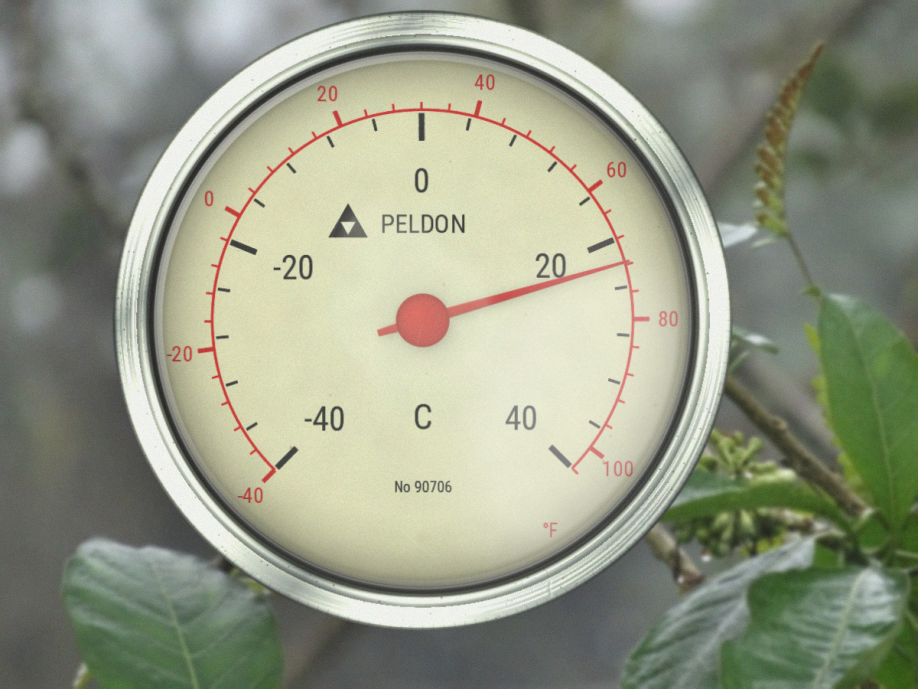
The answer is 22 °C
